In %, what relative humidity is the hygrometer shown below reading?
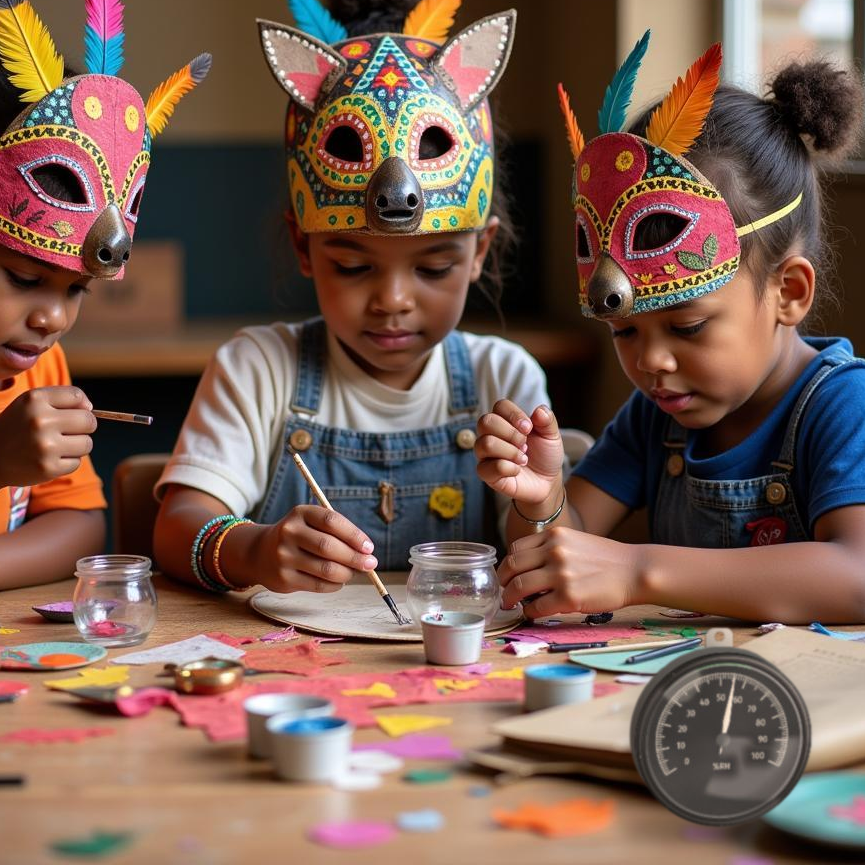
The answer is 55 %
